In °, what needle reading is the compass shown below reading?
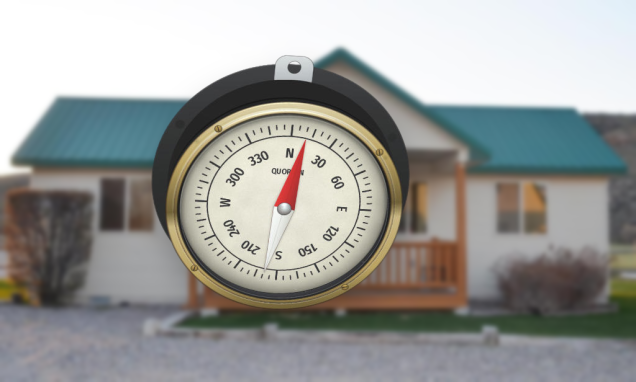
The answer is 10 °
